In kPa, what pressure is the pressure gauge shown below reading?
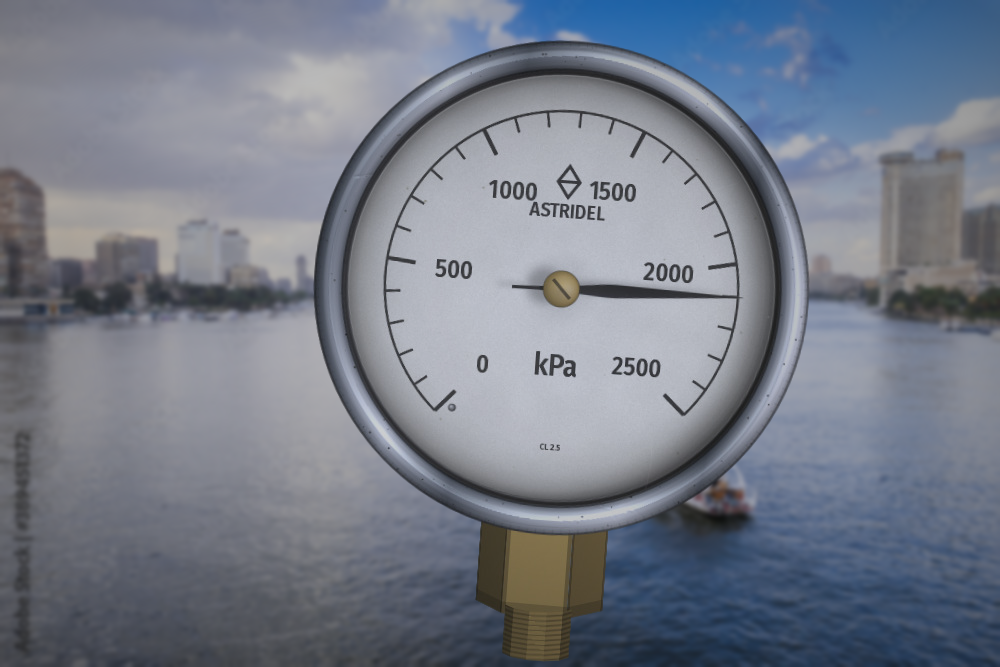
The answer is 2100 kPa
